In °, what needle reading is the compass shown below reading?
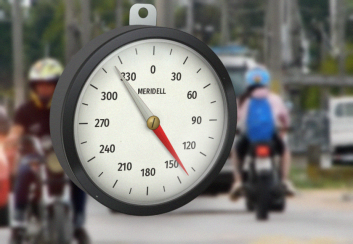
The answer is 142.5 °
